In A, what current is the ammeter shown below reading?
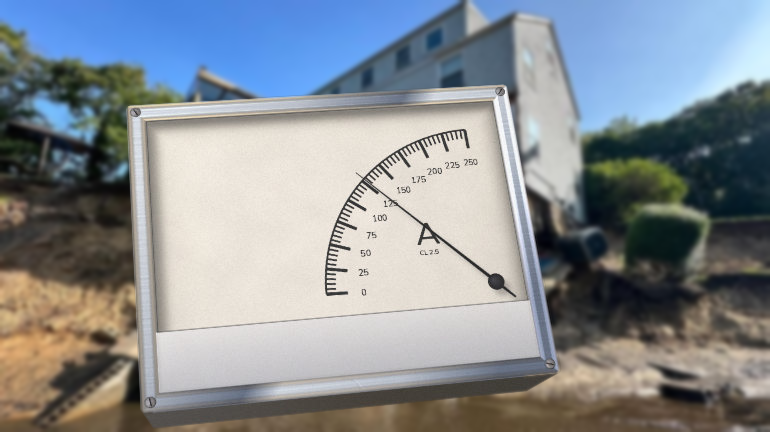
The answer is 125 A
